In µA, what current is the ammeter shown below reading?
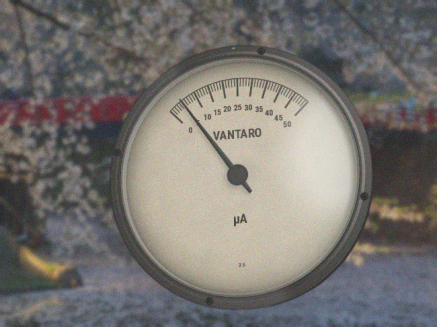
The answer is 5 µA
